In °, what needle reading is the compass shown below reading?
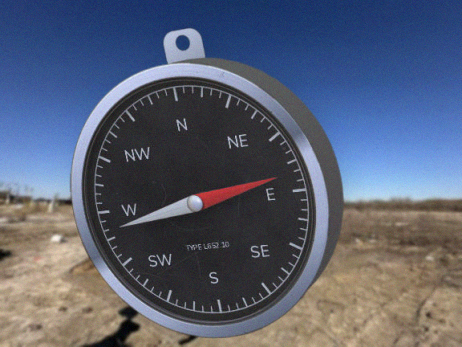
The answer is 80 °
